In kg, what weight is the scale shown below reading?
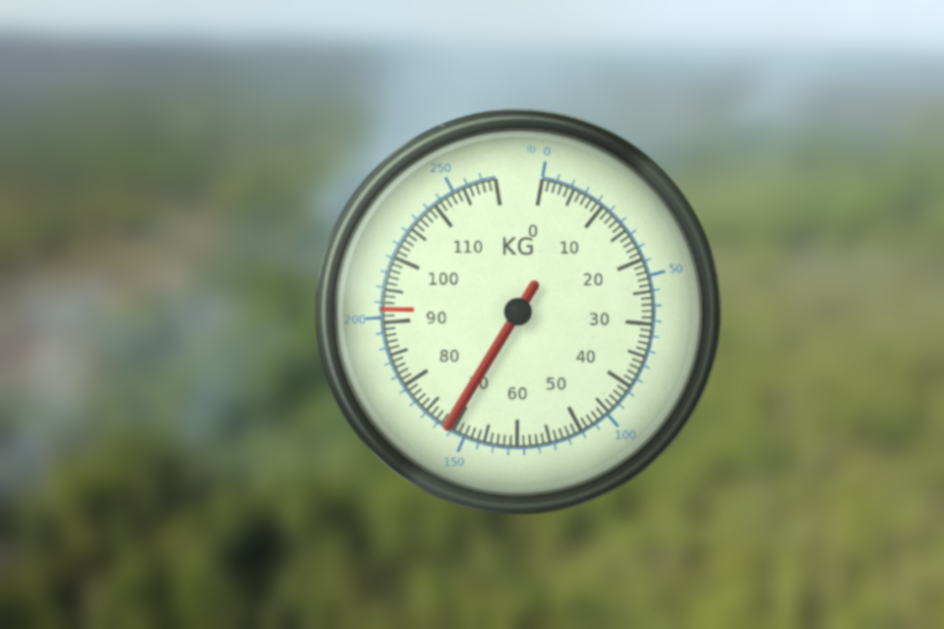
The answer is 71 kg
